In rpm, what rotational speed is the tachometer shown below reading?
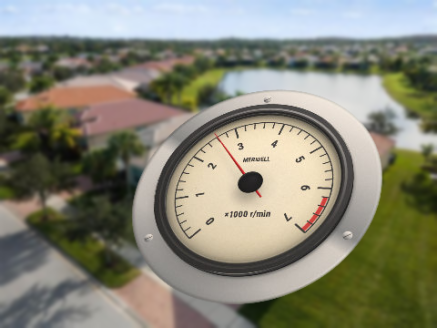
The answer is 2600 rpm
